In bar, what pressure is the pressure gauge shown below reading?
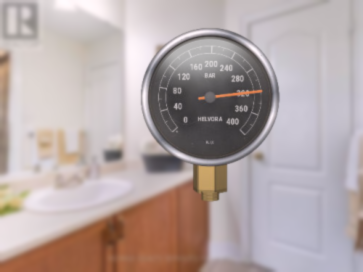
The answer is 320 bar
